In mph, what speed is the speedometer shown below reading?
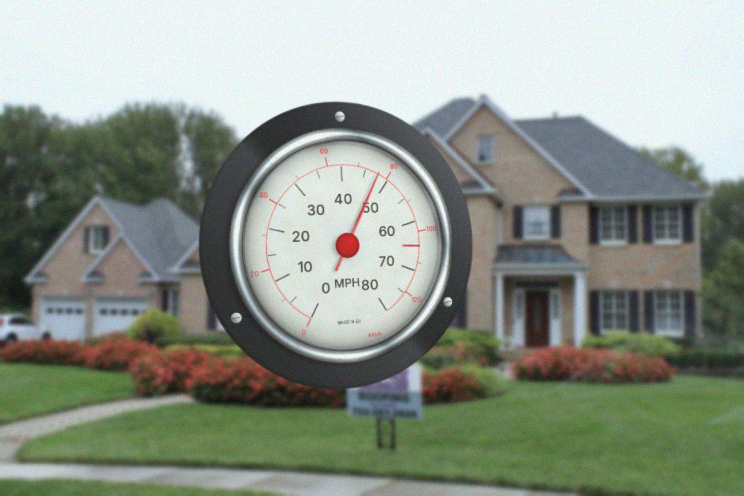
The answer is 47.5 mph
